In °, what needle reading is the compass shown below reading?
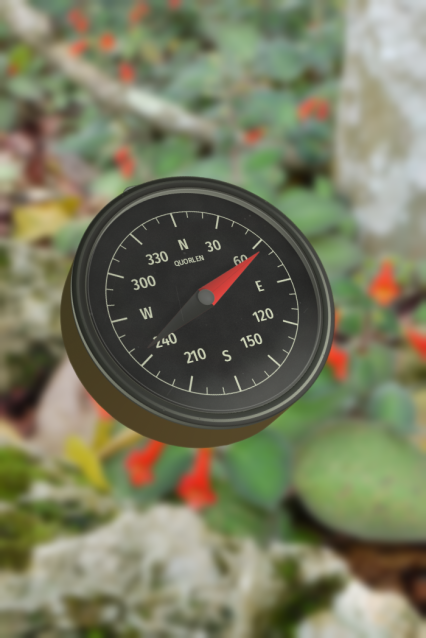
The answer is 65 °
